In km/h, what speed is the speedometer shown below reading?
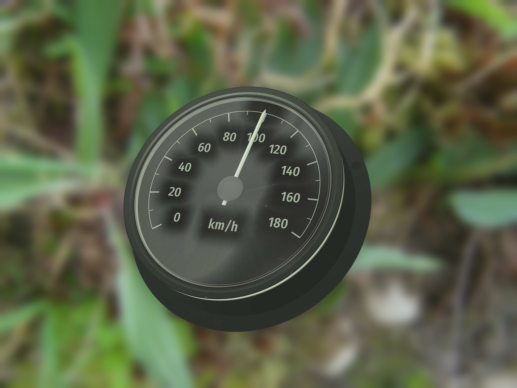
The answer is 100 km/h
